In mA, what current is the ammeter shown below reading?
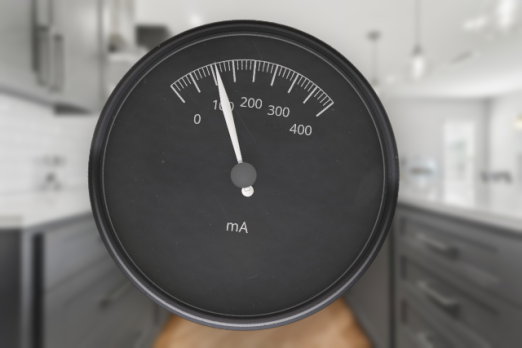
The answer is 110 mA
